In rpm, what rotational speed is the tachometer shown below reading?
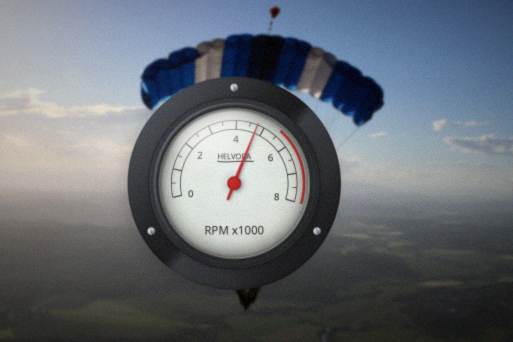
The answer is 4750 rpm
